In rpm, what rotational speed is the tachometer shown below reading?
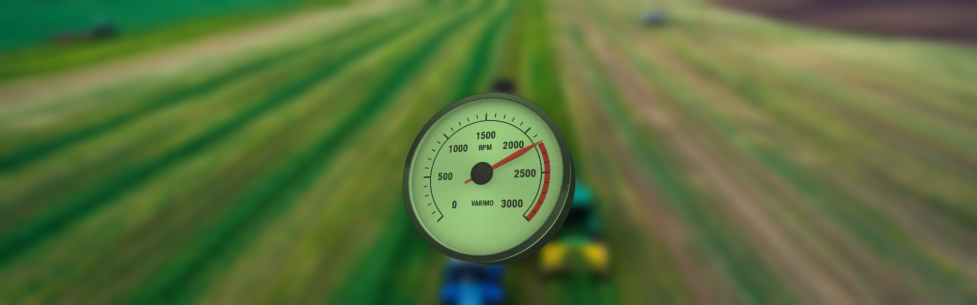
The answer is 2200 rpm
